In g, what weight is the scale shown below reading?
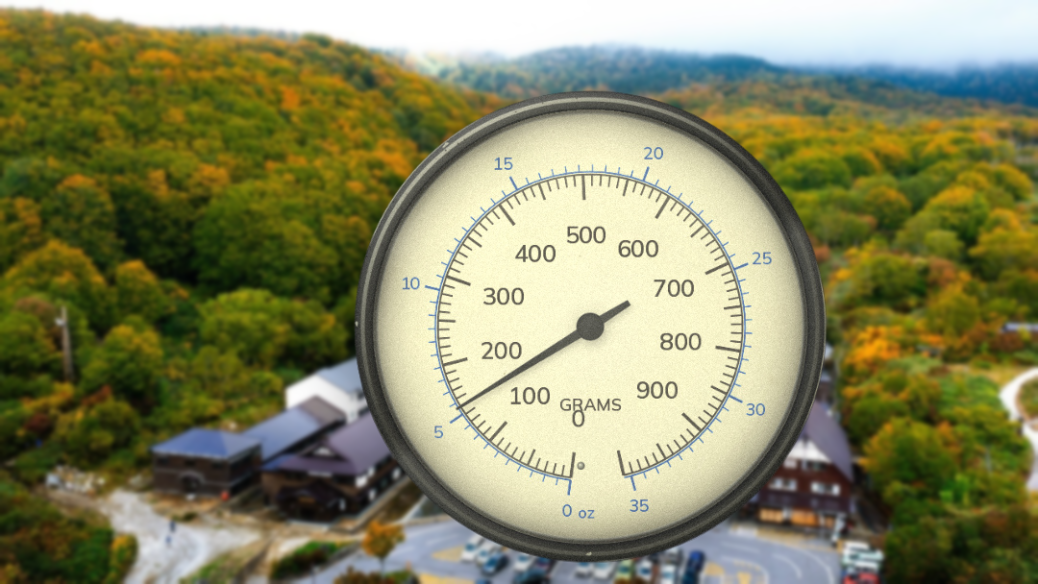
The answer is 150 g
